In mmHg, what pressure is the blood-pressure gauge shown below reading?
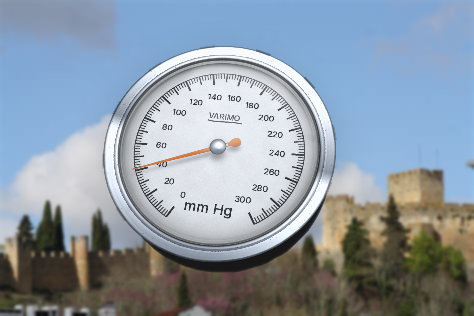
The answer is 40 mmHg
